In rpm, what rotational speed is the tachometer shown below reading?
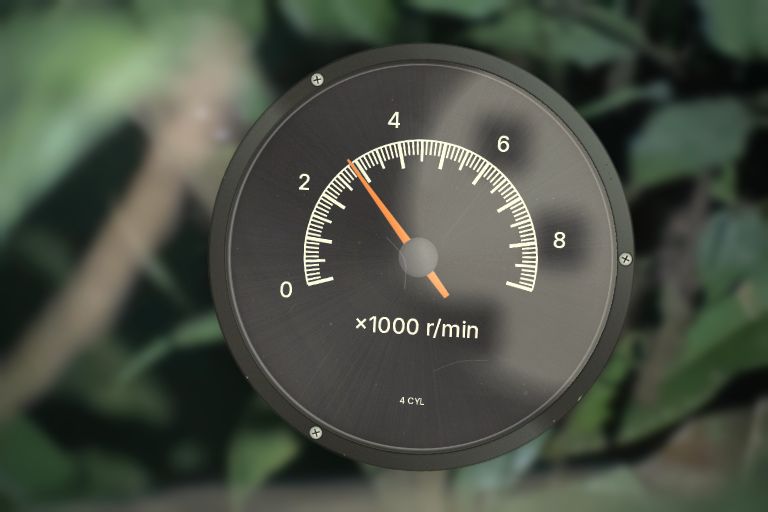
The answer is 2900 rpm
